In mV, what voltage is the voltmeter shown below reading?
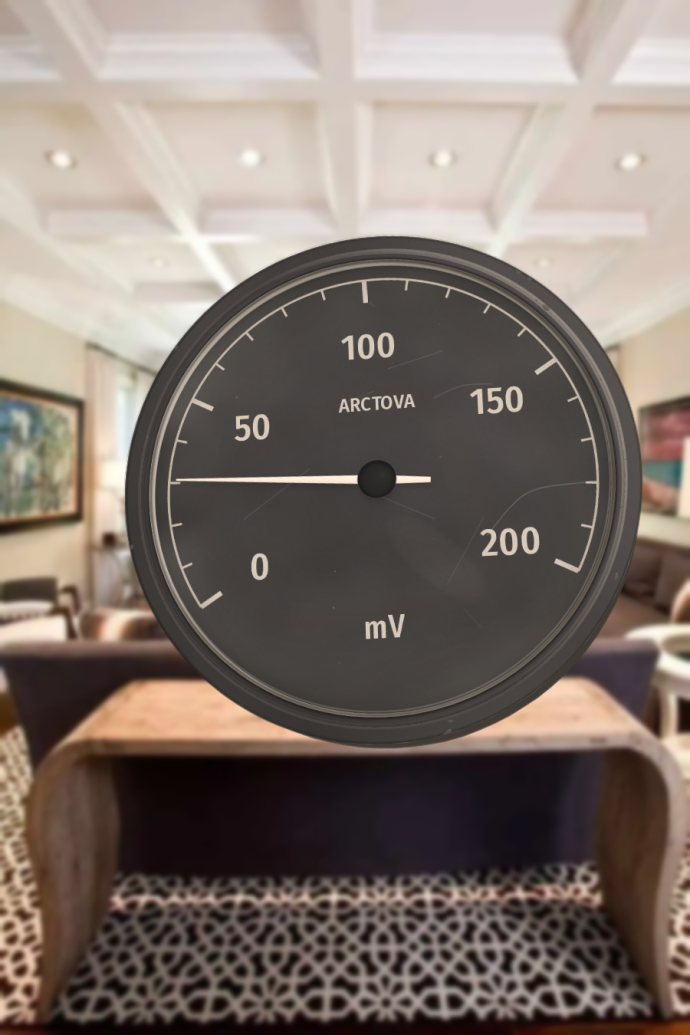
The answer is 30 mV
